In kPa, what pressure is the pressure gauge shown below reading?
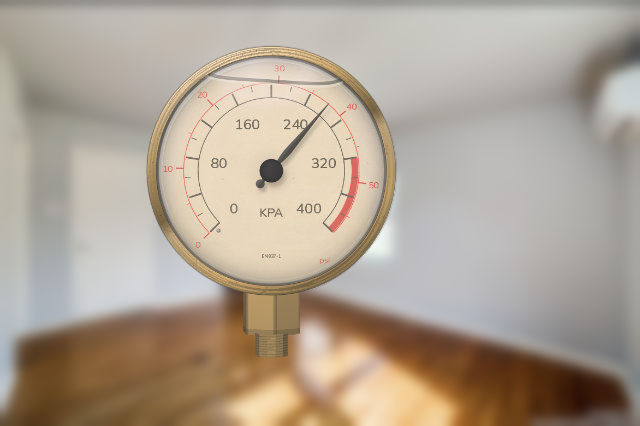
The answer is 260 kPa
